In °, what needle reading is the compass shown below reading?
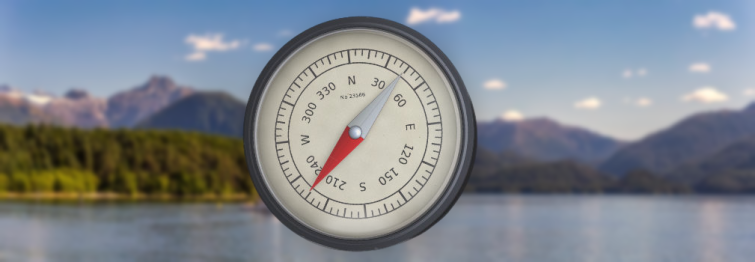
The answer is 225 °
